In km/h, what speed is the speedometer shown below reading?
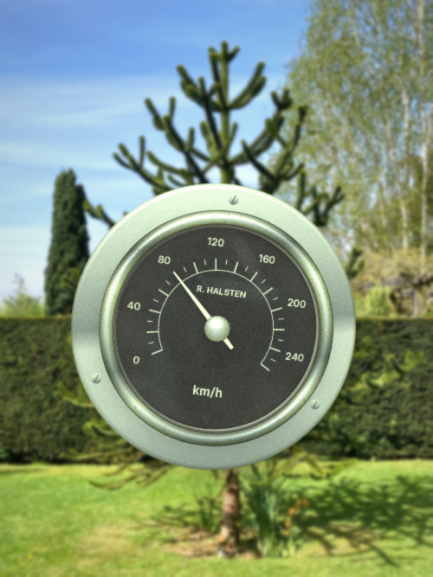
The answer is 80 km/h
